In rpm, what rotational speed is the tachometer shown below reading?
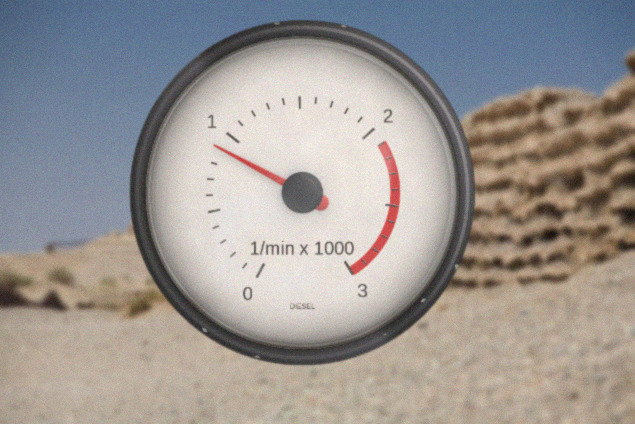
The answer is 900 rpm
